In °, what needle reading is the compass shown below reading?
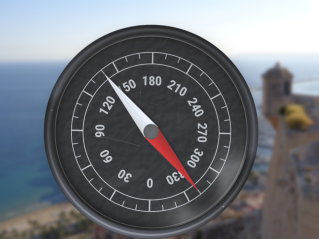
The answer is 320 °
